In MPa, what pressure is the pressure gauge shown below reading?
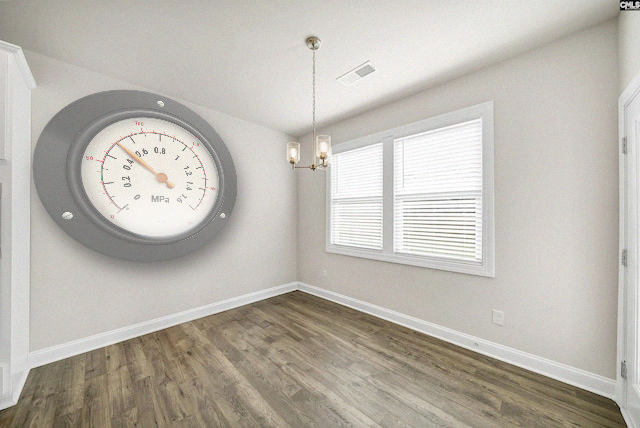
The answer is 0.5 MPa
